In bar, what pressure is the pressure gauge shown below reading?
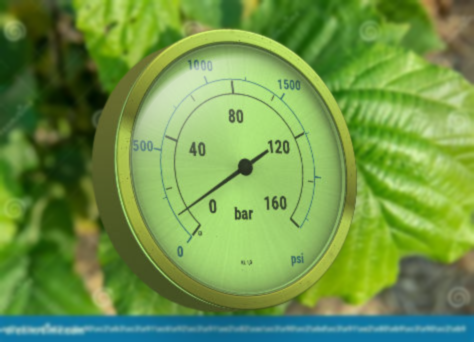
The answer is 10 bar
